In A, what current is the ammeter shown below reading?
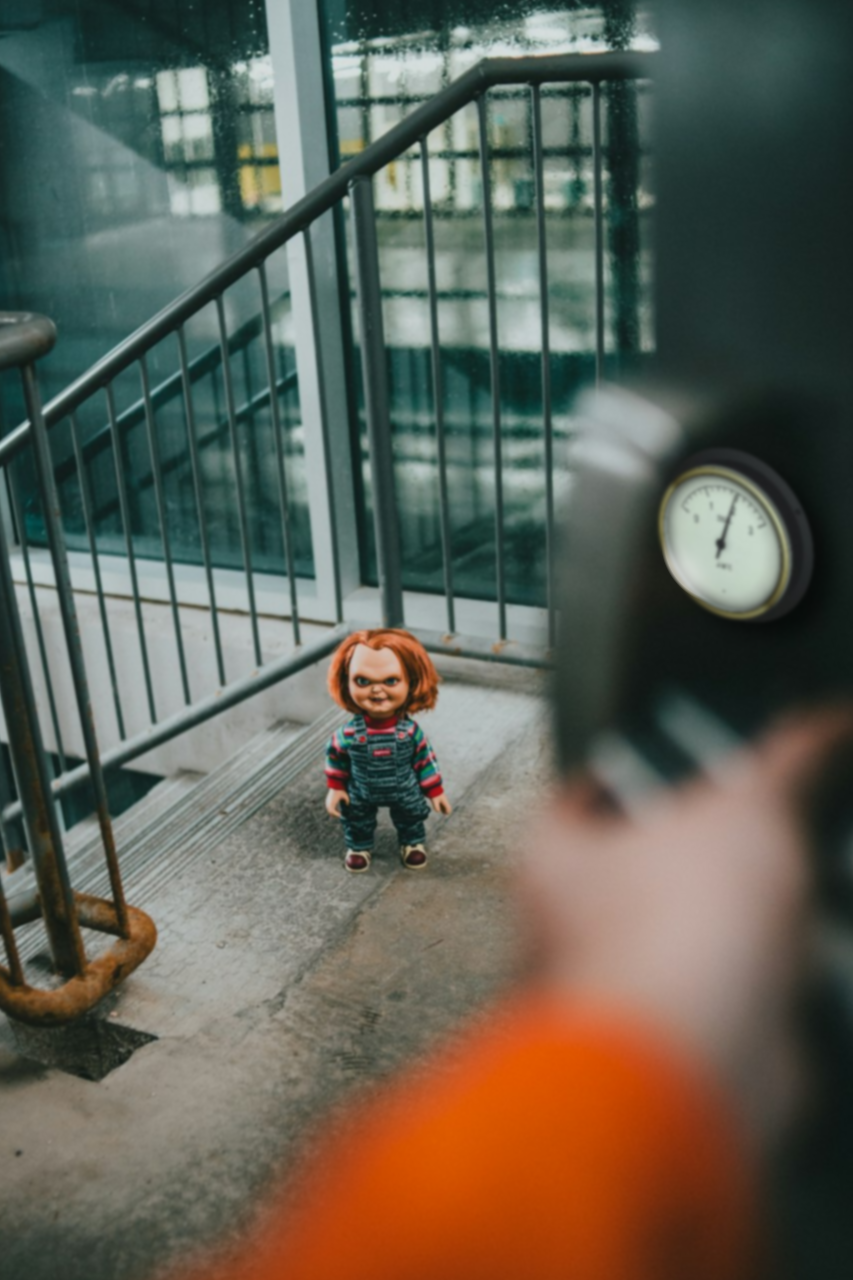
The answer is 2 A
